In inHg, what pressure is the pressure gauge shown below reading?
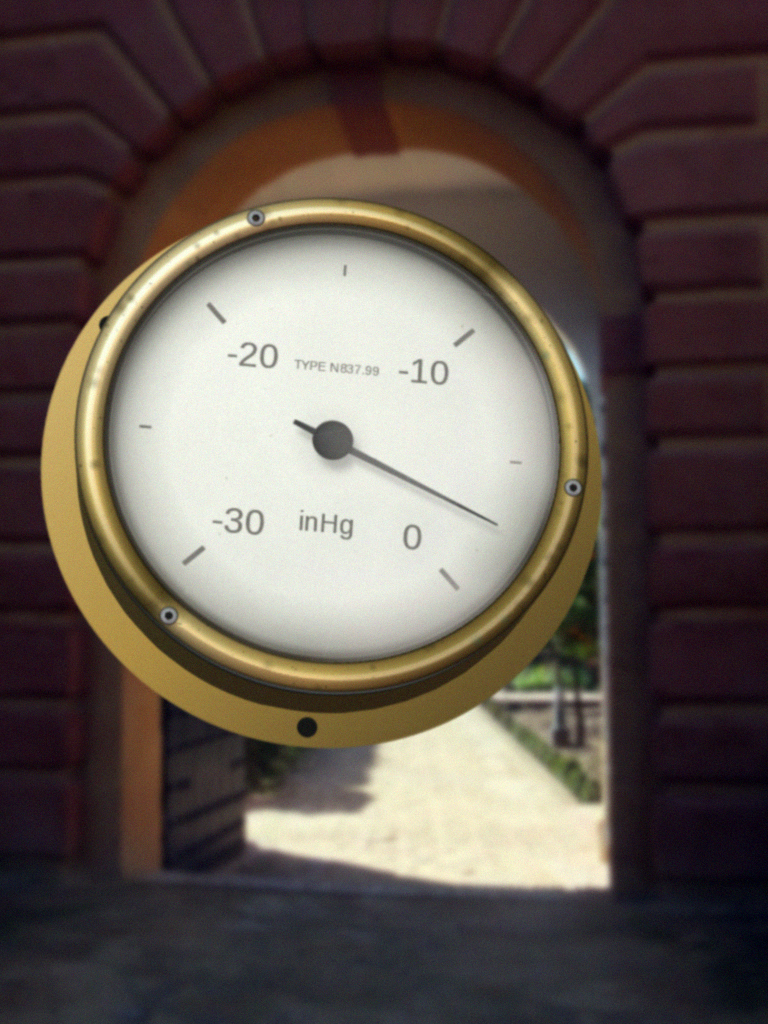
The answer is -2.5 inHg
